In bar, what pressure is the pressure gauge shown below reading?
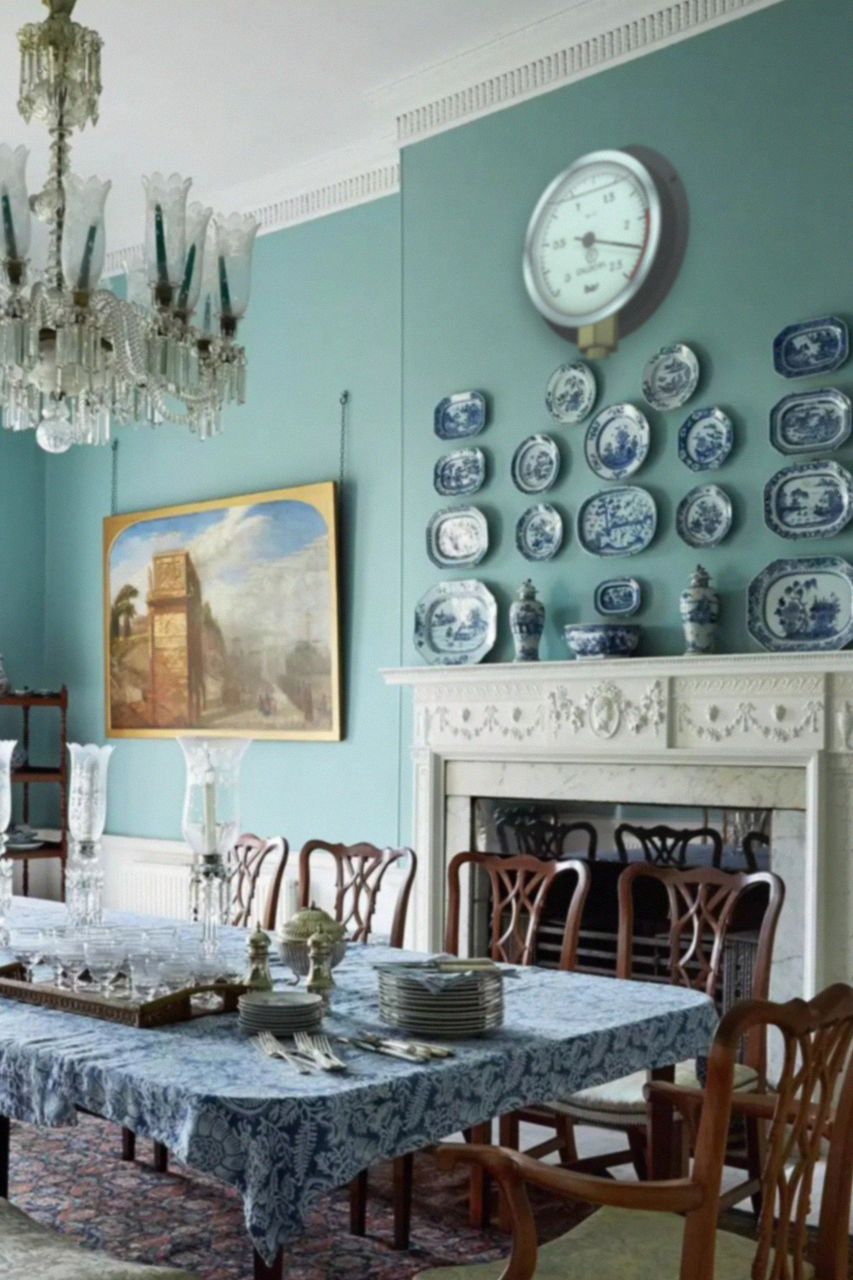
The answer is 2.25 bar
